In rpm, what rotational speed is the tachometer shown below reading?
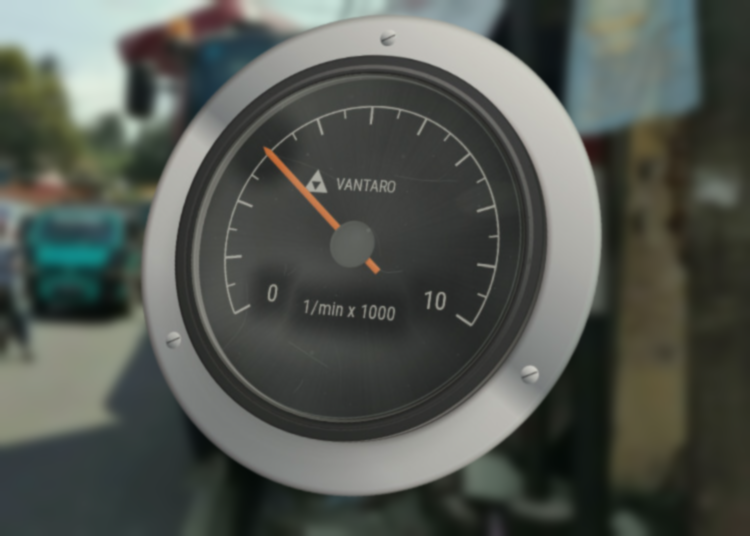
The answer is 3000 rpm
